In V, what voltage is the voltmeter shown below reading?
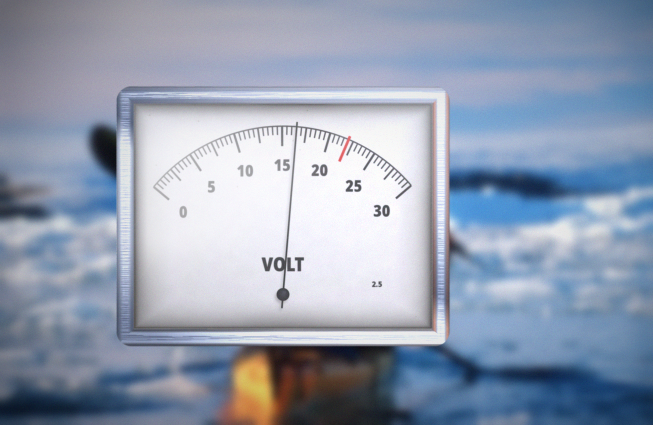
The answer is 16.5 V
